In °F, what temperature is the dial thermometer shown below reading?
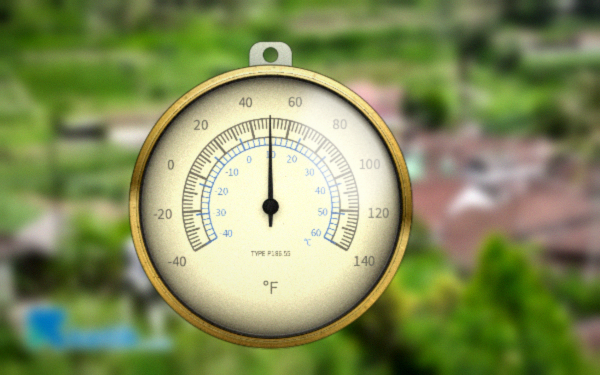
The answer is 50 °F
